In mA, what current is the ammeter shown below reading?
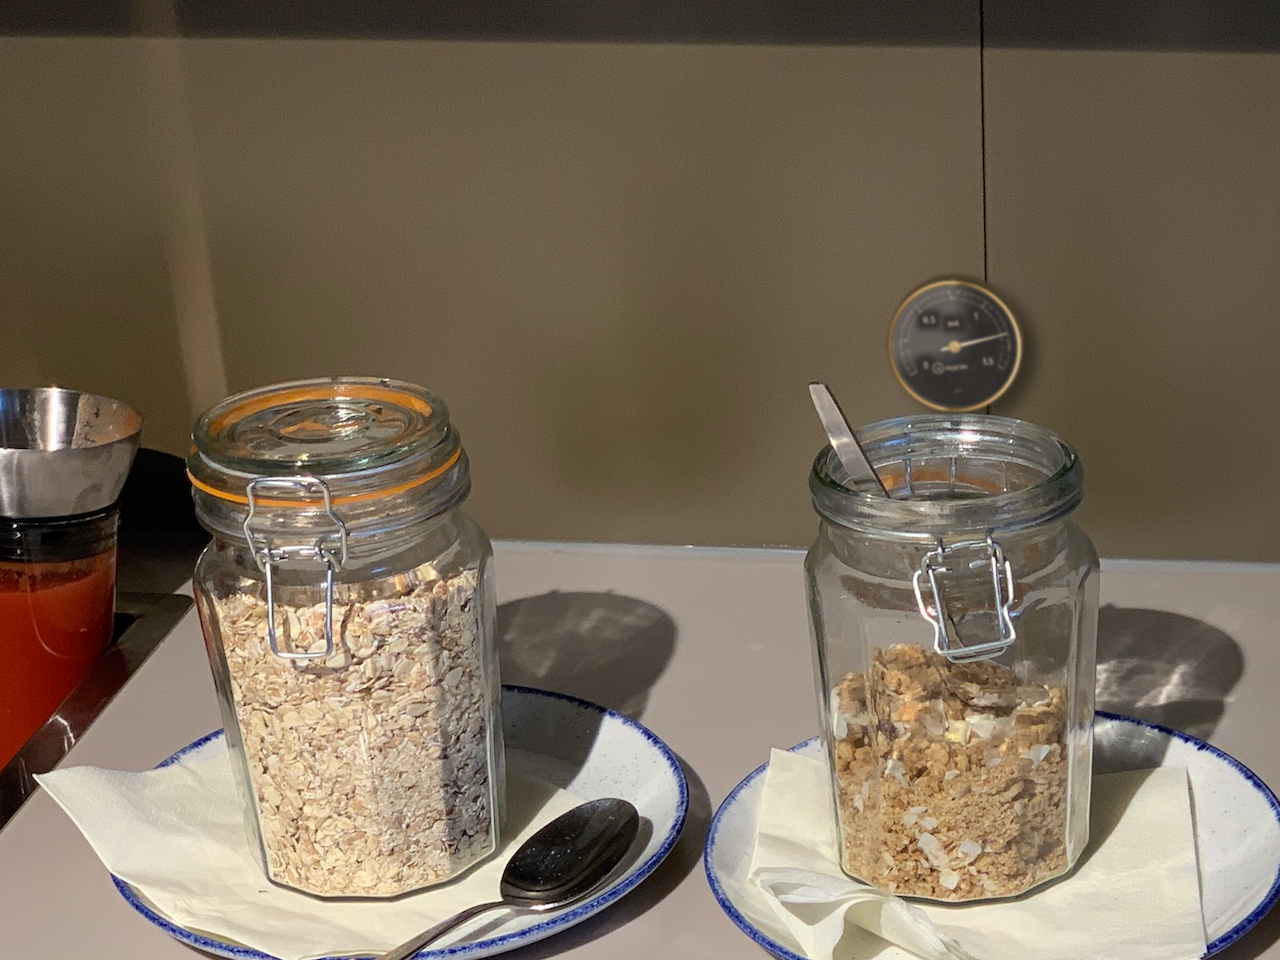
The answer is 1.25 mA
